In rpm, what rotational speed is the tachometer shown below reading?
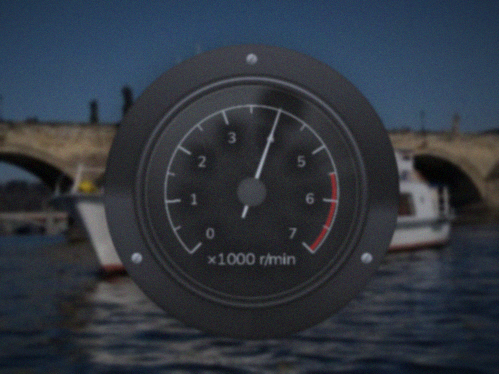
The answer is 4000 rpm
